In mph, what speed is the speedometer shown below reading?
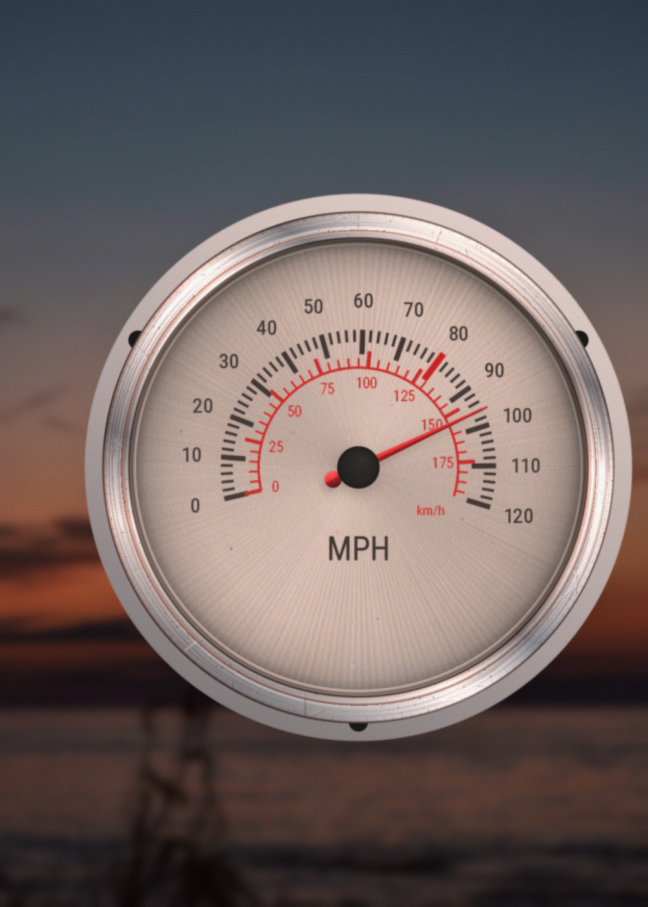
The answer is 96 mph
